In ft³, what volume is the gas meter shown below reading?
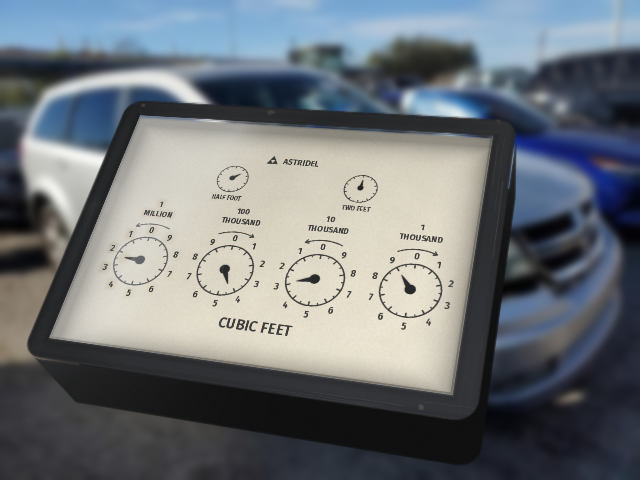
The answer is 242900 ft³
